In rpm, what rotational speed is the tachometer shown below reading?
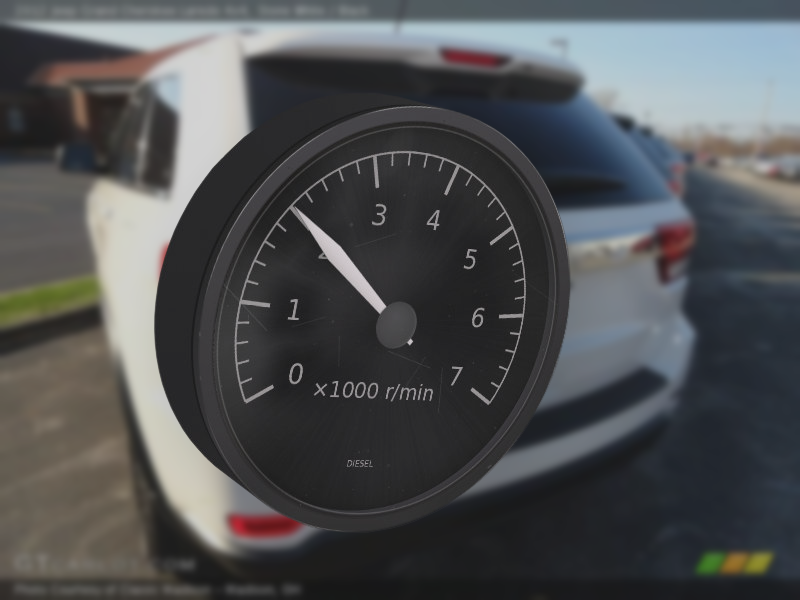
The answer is 2000 rpm
